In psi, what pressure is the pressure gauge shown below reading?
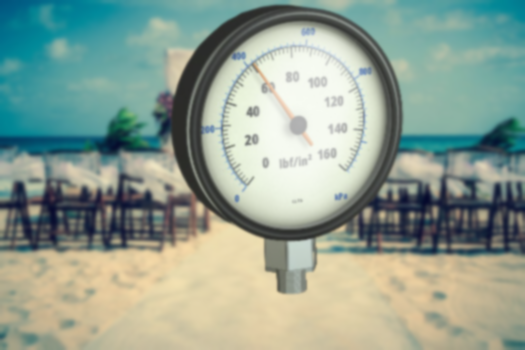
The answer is 60 psi
